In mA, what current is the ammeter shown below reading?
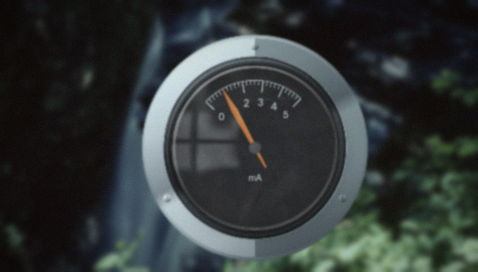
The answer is 1 mA
